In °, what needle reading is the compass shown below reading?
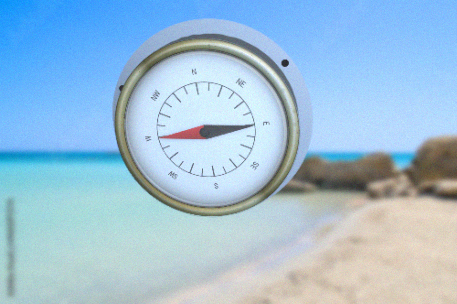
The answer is 270 °
